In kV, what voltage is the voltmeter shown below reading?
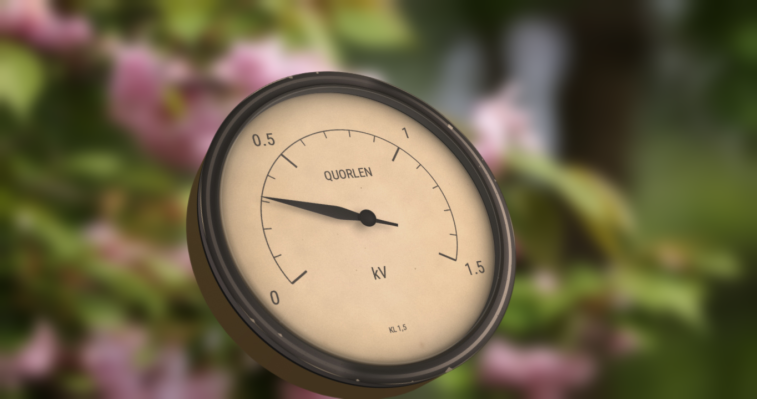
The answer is 0.3 kV
